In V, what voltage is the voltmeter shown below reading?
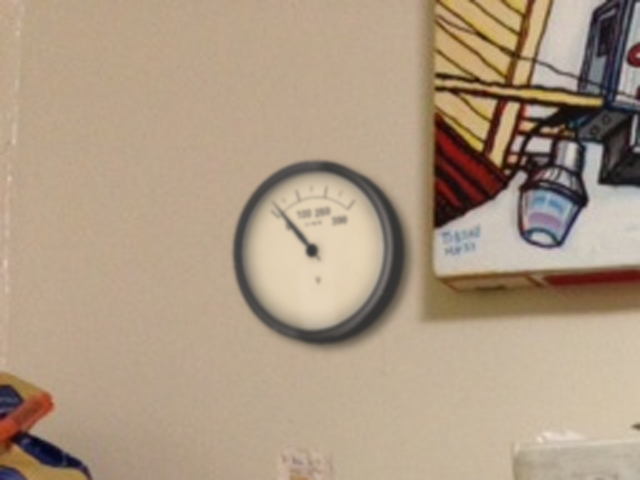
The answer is 25 V
